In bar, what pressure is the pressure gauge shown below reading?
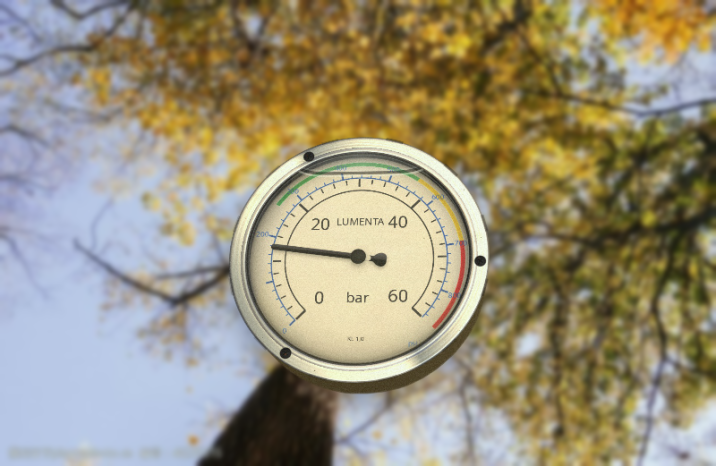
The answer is 12 bar
